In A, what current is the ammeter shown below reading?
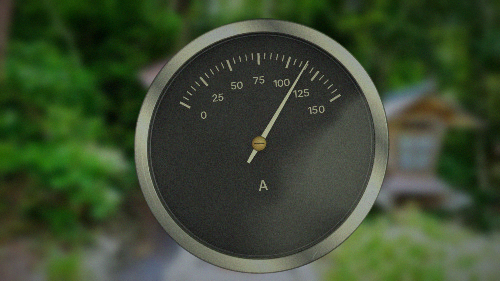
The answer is 115 A
